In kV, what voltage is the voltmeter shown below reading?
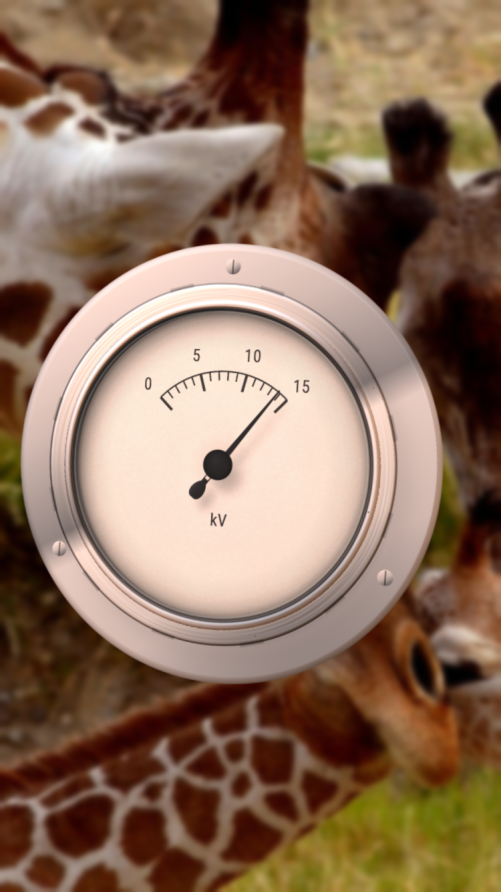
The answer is 14 kV
